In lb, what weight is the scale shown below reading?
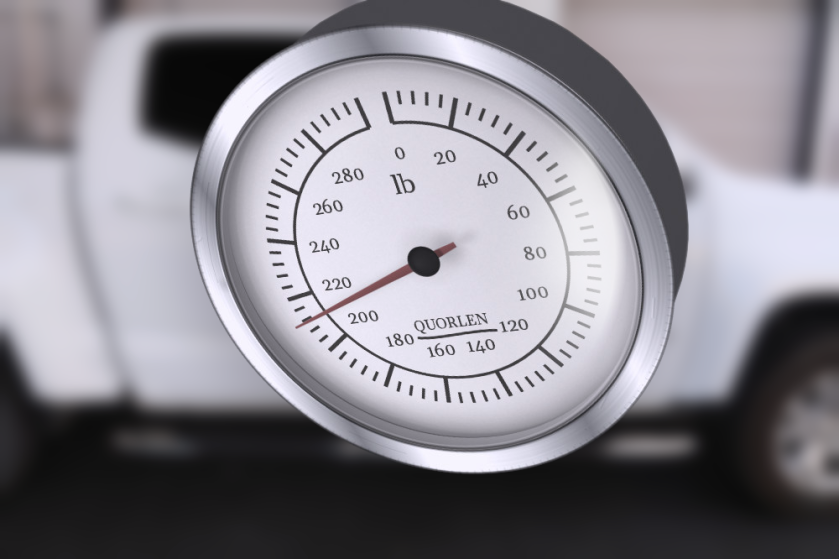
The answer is 212 lb
